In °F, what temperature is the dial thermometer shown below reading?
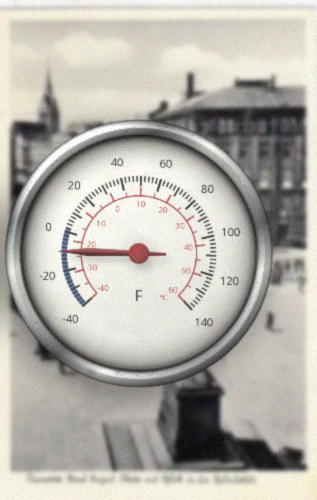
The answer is -10 °F
